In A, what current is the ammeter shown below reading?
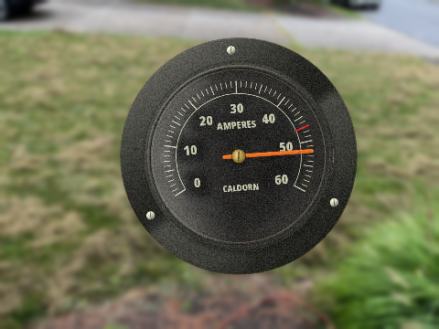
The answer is 52 A
